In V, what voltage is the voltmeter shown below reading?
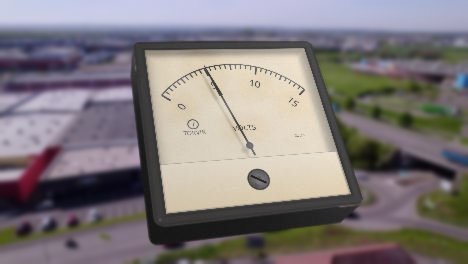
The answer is 5 V
